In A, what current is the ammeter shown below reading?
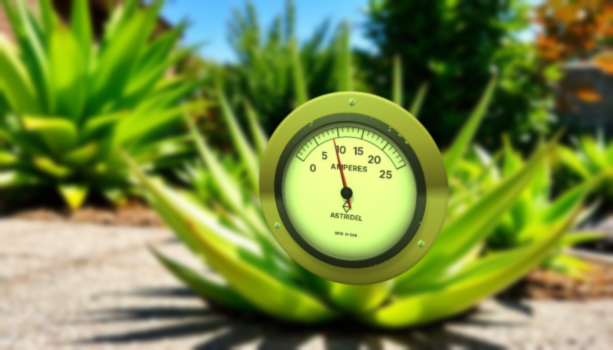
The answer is 9 A
